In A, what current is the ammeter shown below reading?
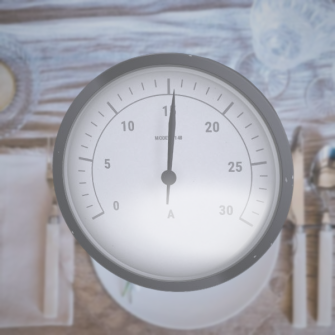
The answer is 15.5 A
